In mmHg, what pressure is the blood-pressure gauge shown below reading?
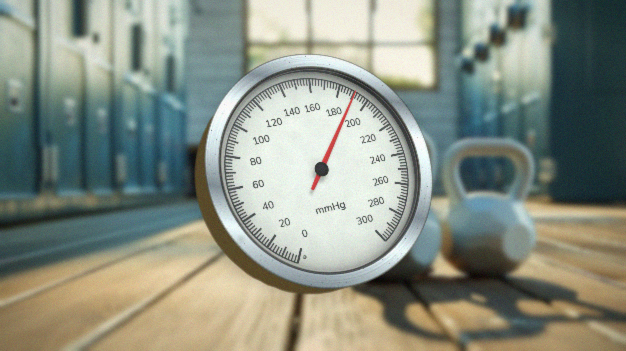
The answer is 190 mmHg
